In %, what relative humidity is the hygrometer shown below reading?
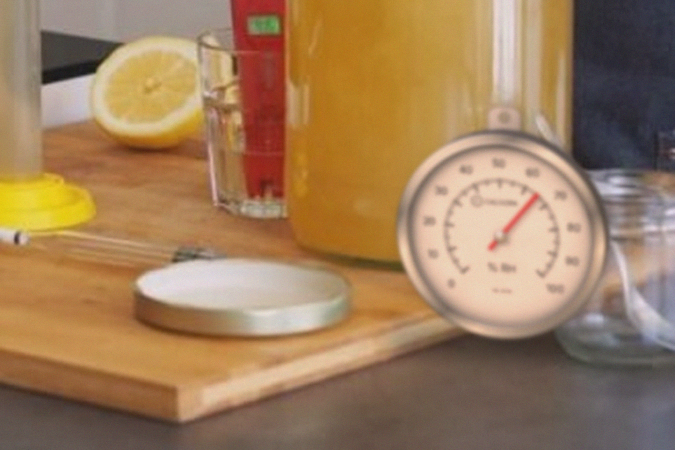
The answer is 65 %
